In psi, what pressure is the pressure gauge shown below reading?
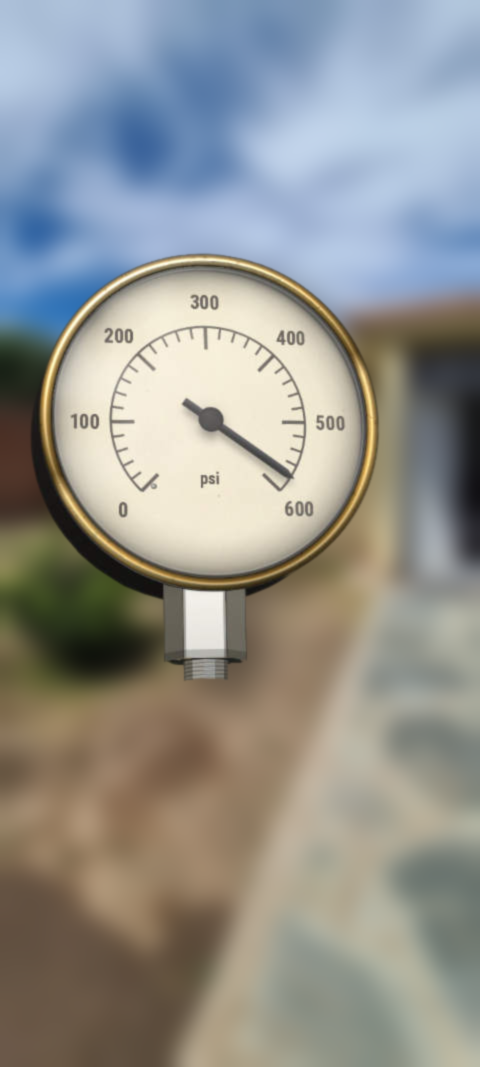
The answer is 580 psi
